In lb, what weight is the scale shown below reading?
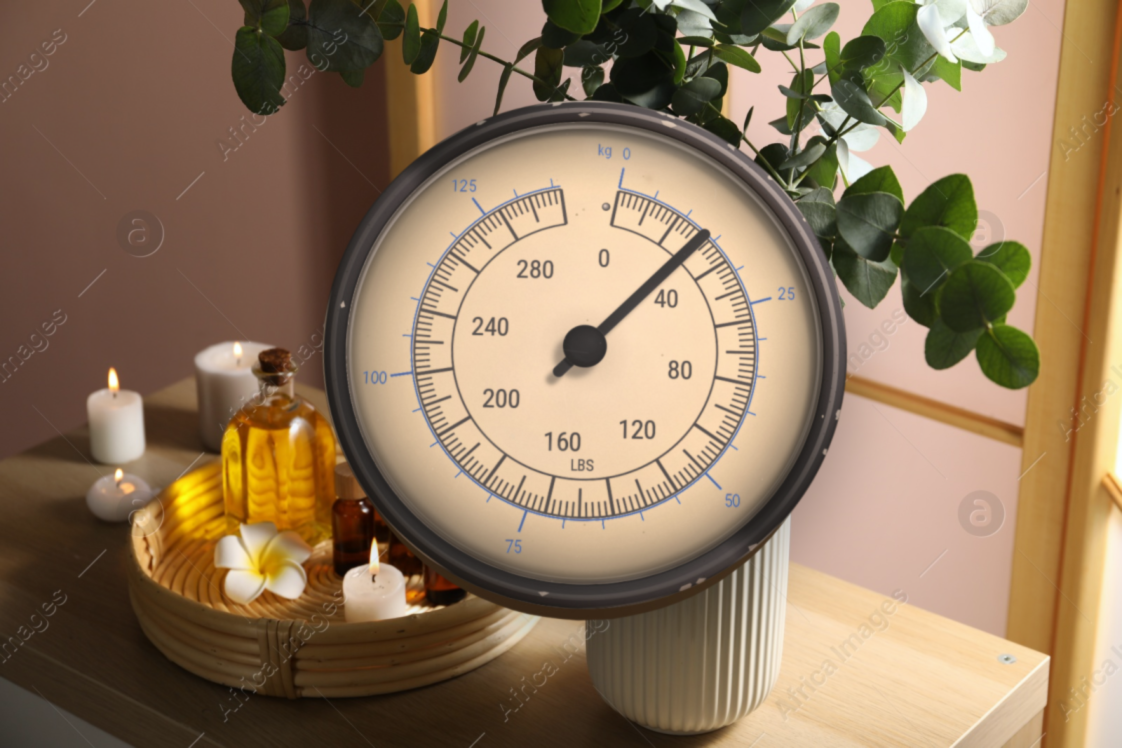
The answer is 30 lb
